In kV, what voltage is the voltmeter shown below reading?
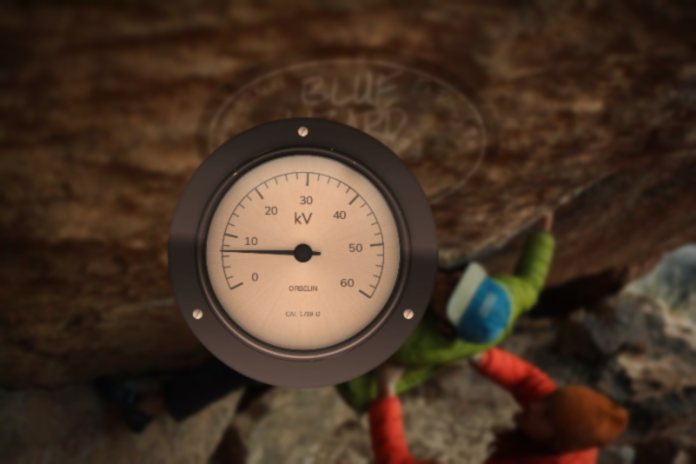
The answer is 7 kV
